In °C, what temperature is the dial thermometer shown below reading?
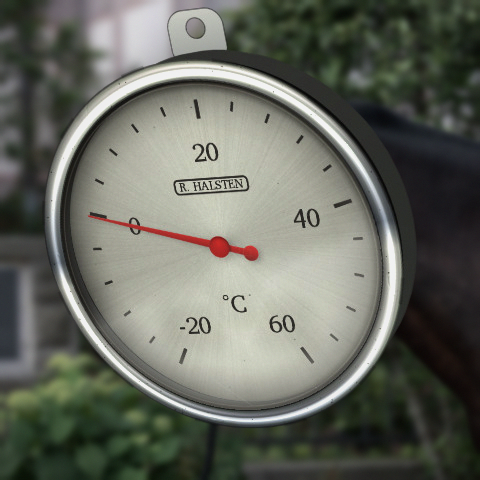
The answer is 0 °C
